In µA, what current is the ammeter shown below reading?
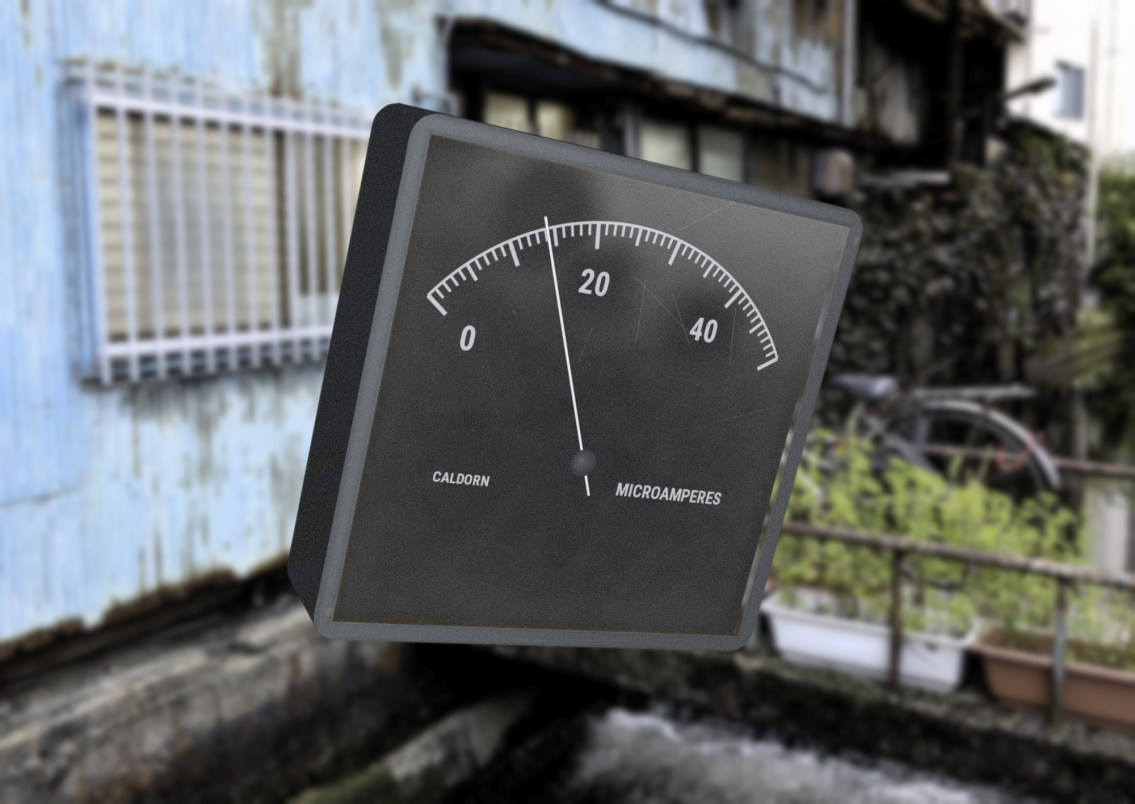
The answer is 14 µA
